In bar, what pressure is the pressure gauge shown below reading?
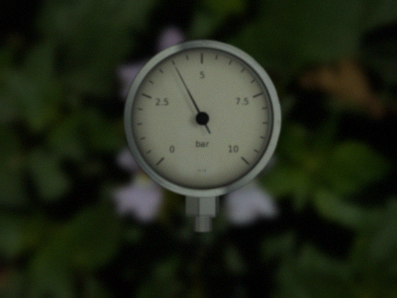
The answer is 4 bar
